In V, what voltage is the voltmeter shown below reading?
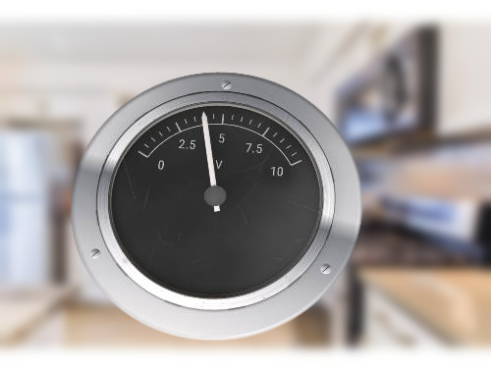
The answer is 4 V
